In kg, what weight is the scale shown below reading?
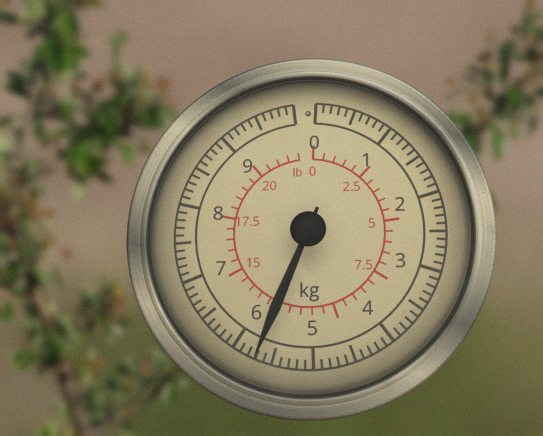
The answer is 5.7 kg
